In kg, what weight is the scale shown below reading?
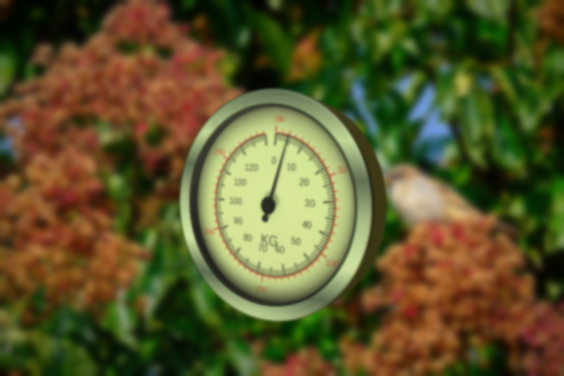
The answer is 5 kg
